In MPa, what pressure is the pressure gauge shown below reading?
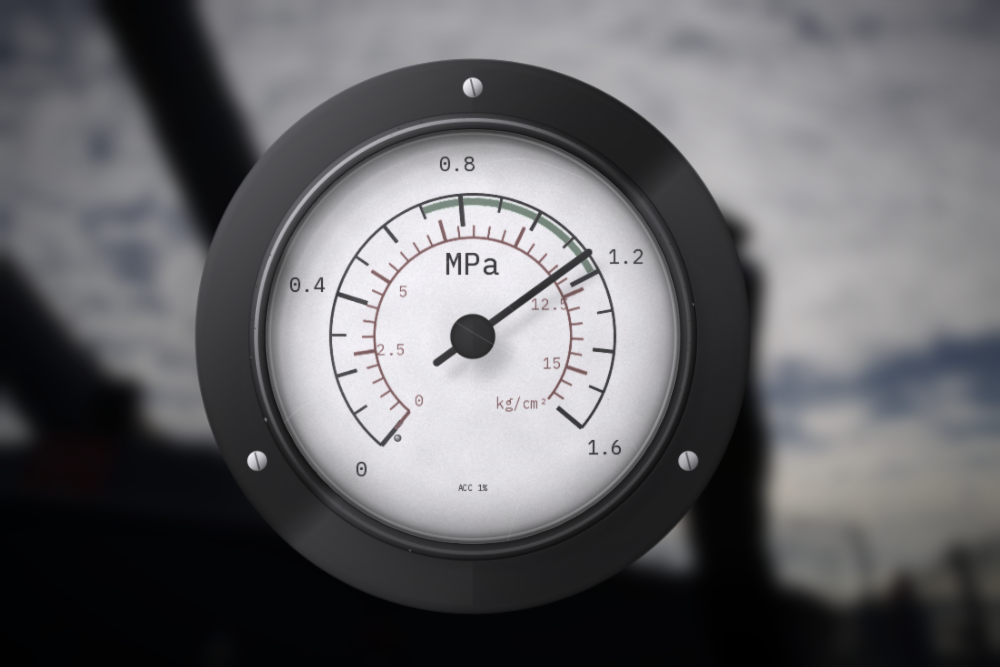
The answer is 1.15 MPa
